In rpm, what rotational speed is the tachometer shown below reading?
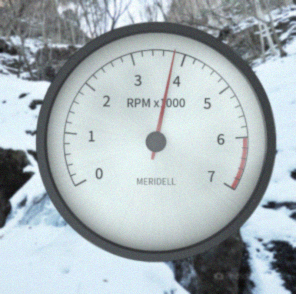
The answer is 3800 rpm
